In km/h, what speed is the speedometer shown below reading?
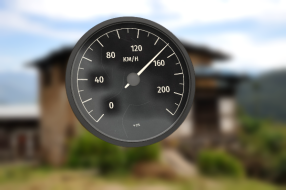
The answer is 150 km/h
